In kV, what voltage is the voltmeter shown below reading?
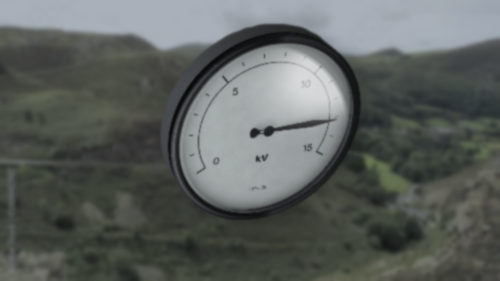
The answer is 13 kV
